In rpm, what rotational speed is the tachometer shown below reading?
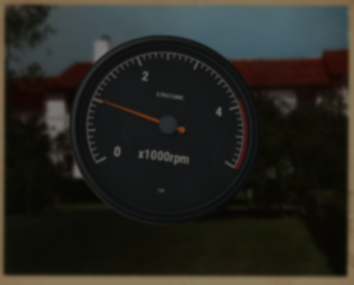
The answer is 1000 rpm
